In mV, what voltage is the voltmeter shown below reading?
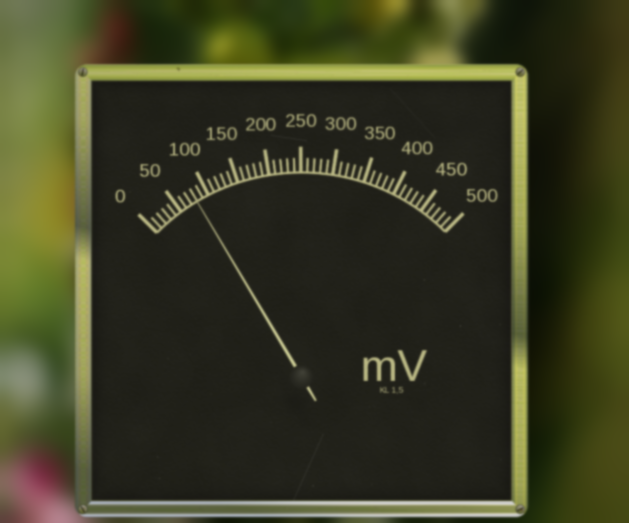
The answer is 80 mV
